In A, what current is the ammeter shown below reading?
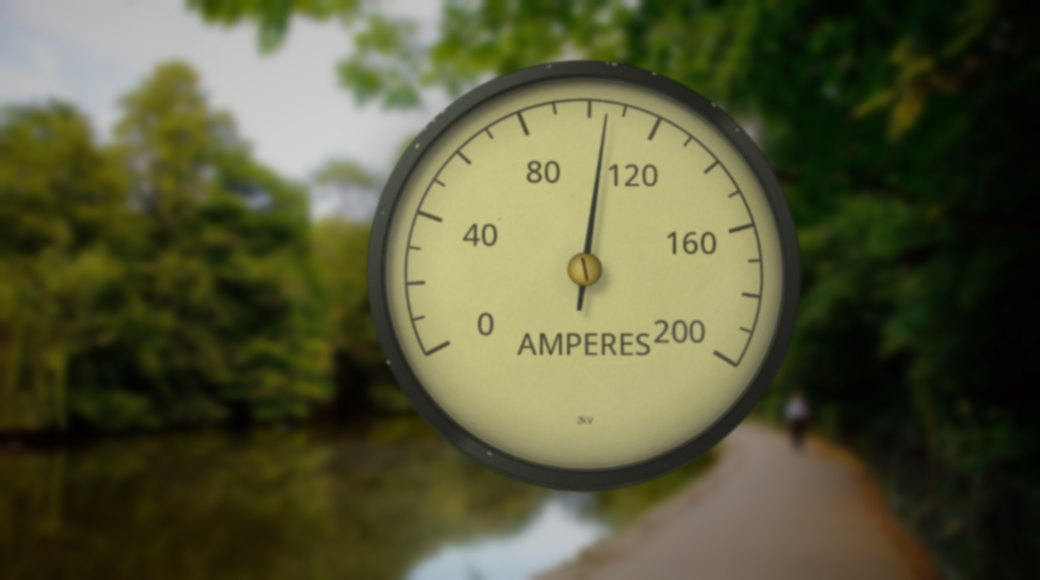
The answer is 105 A
